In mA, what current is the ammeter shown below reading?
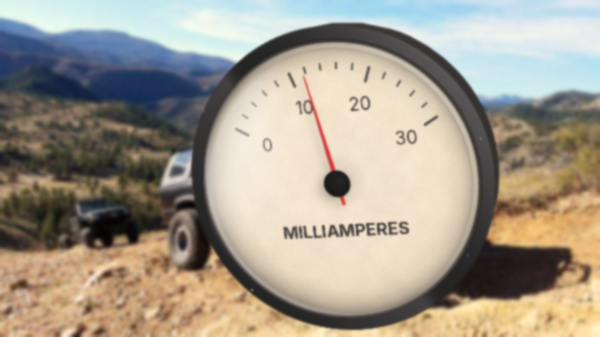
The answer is 12 mA
